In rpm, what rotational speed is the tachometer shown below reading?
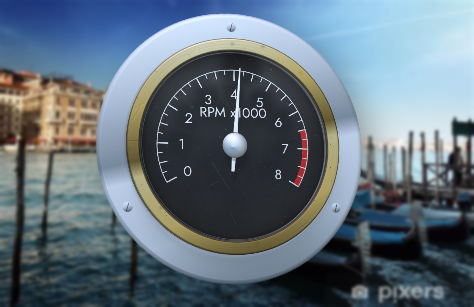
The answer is 4125 rpm
